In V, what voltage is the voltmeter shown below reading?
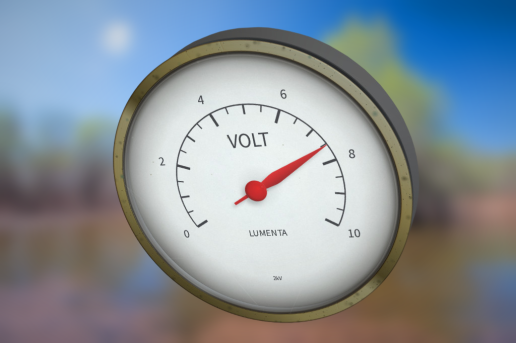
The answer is 7.5 V
